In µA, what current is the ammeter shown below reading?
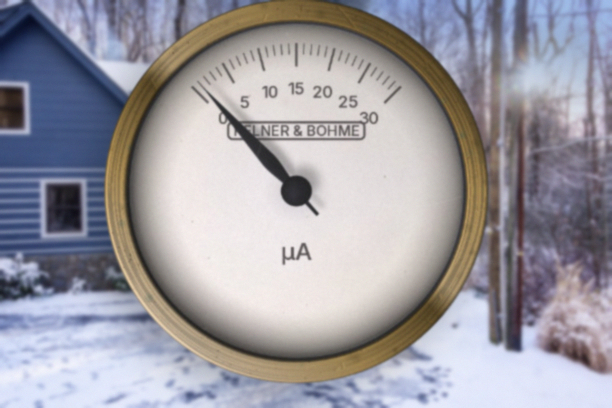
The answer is 1 µA
